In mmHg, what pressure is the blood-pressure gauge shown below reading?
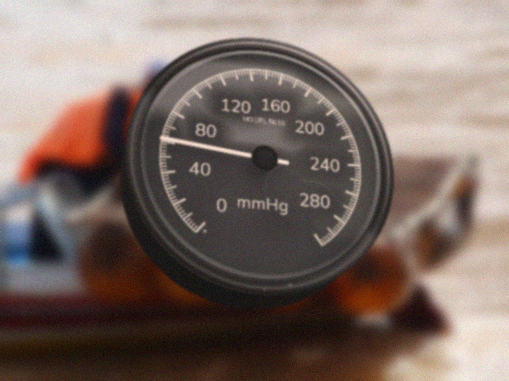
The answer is 60 mmHg
